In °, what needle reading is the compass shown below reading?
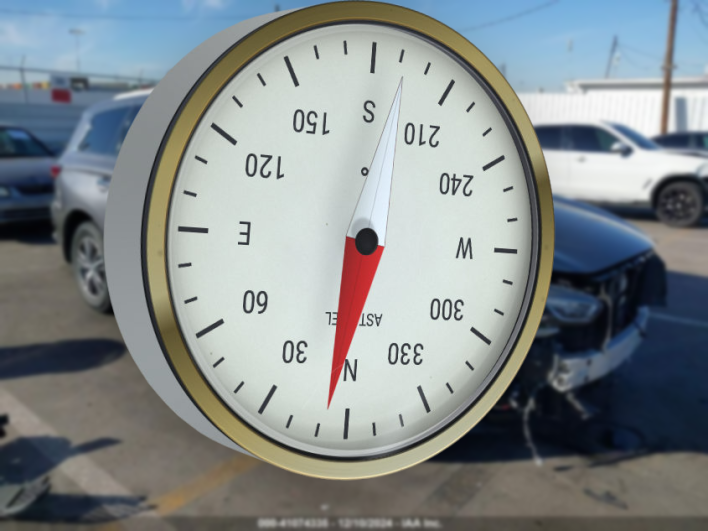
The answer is 10 °
